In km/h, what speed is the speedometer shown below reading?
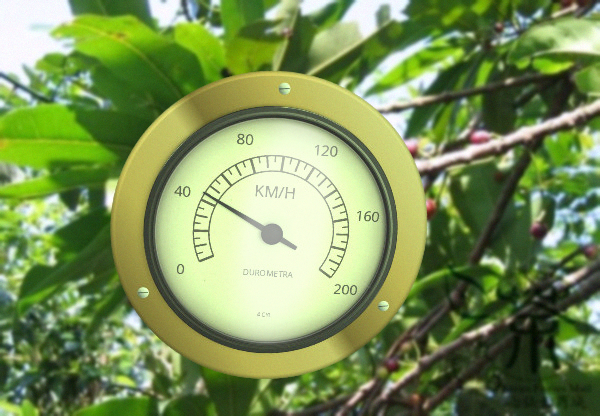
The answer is 45 km/h
